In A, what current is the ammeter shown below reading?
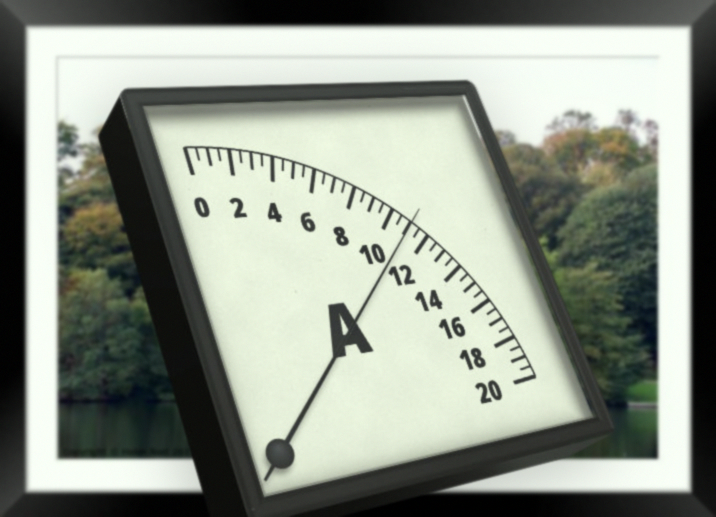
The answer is 11 A
